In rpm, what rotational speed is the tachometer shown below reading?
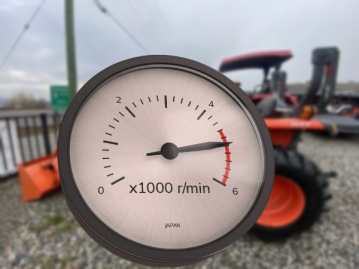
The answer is 5000 rpm
